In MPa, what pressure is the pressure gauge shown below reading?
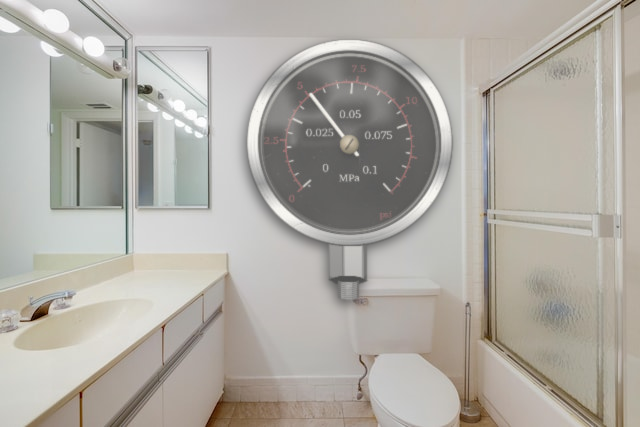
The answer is 0.035 MPa
